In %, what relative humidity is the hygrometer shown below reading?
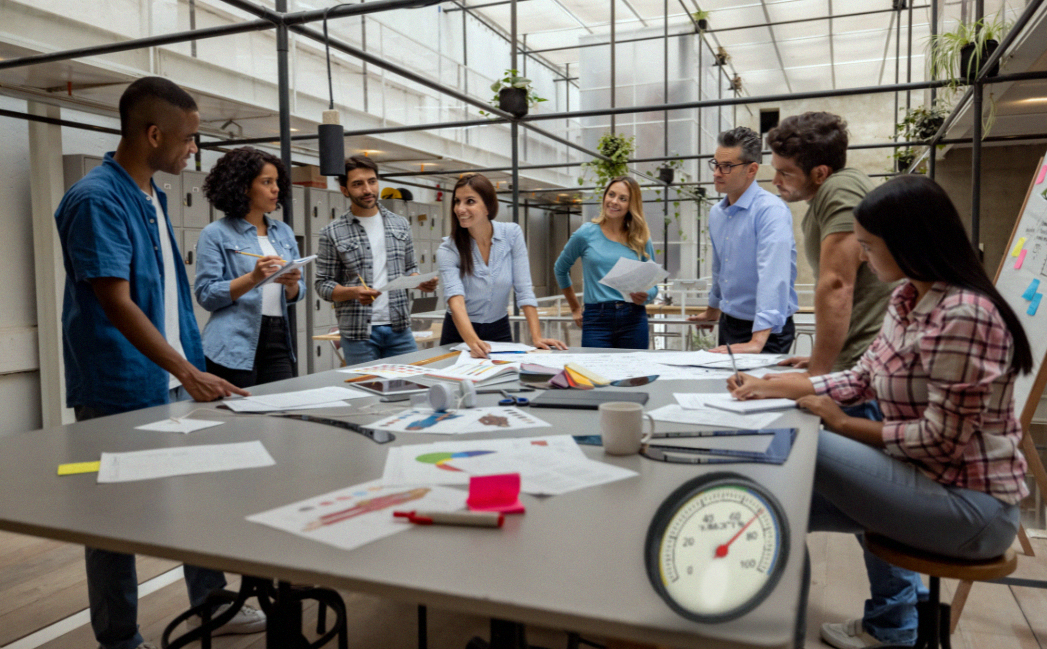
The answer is 70 %
